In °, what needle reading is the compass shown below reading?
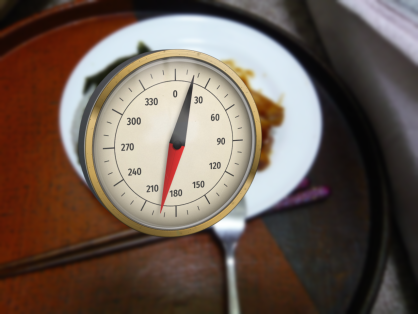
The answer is 195 °
